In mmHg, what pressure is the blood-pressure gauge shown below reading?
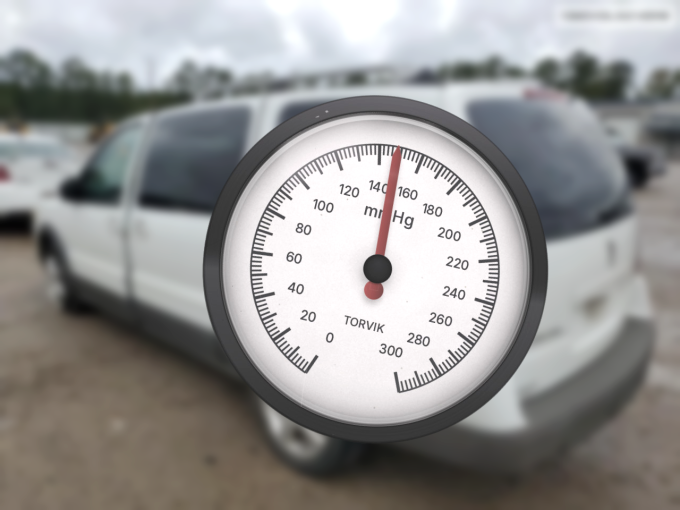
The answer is 148 mmHg
